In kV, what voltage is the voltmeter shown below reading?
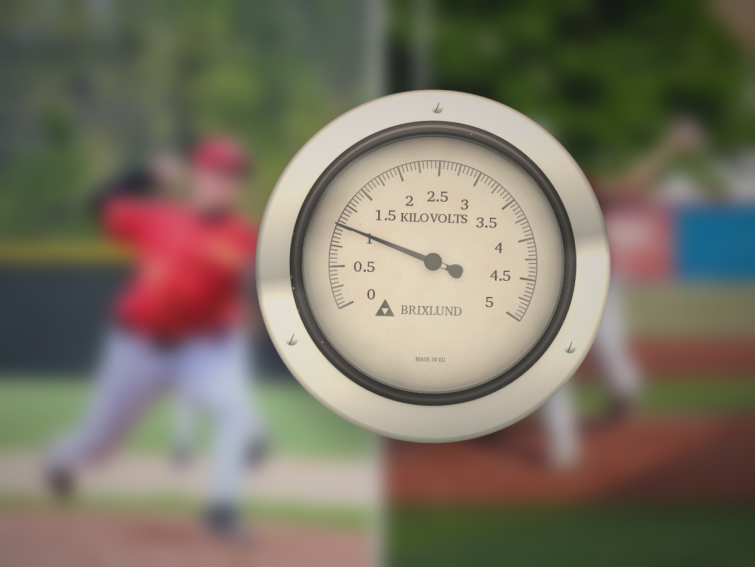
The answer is 1 kV
